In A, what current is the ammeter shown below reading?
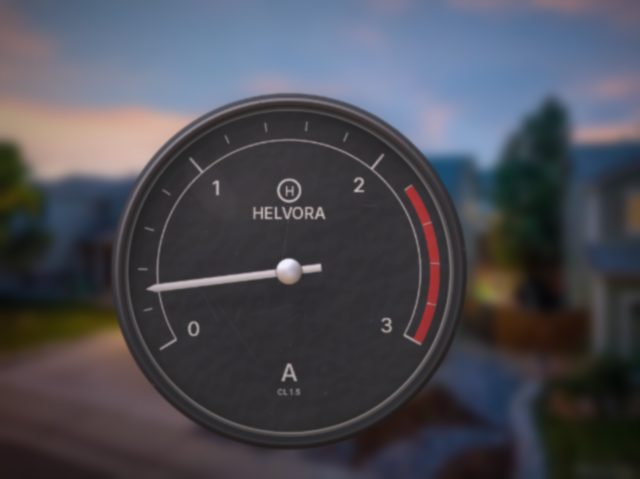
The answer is 0.3 A
